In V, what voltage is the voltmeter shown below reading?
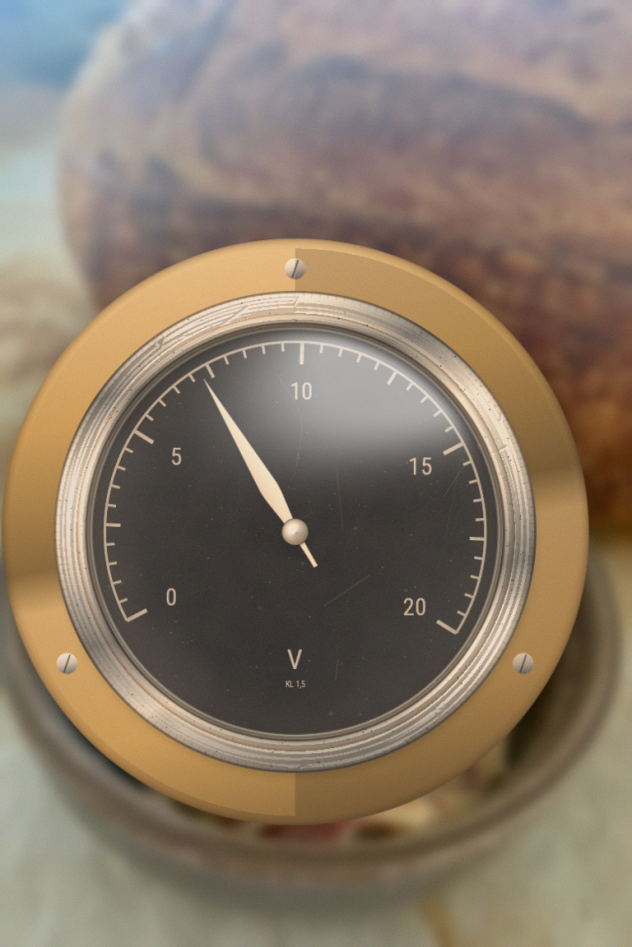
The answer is 7.25 V
